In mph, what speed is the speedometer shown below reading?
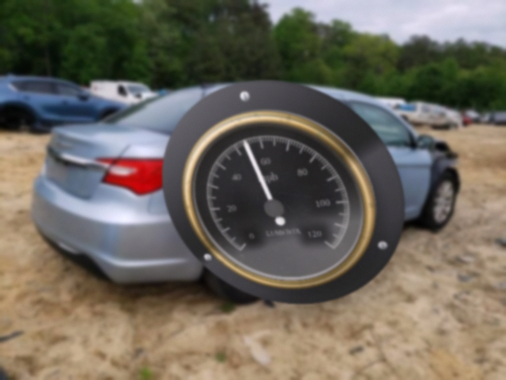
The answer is 55 mph
